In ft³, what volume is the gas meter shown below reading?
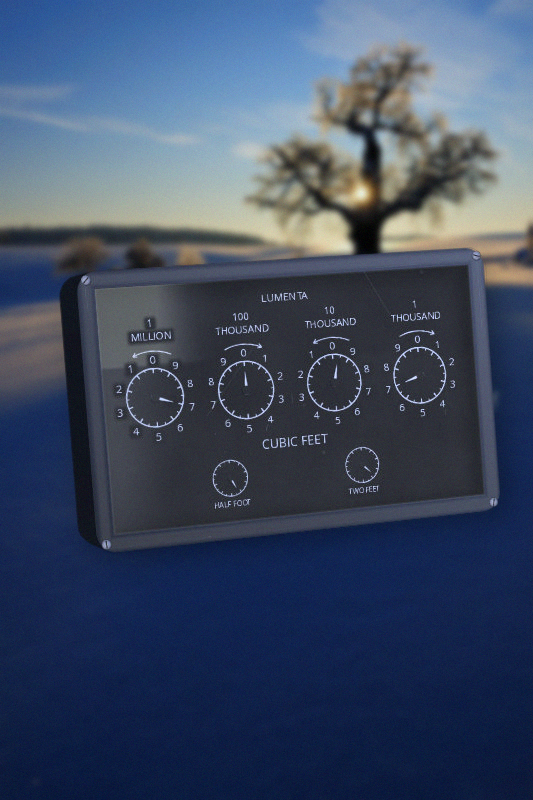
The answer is 699700 ft³
